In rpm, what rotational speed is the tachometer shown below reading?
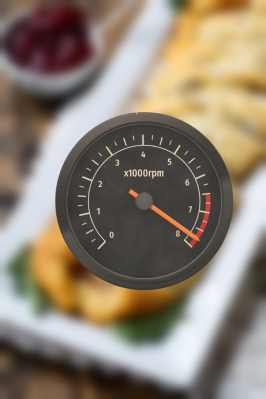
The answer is 7750 rpm
